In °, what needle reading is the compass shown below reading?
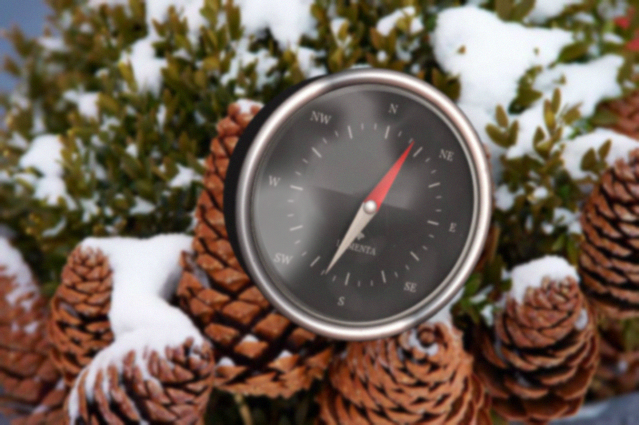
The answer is 20 °
